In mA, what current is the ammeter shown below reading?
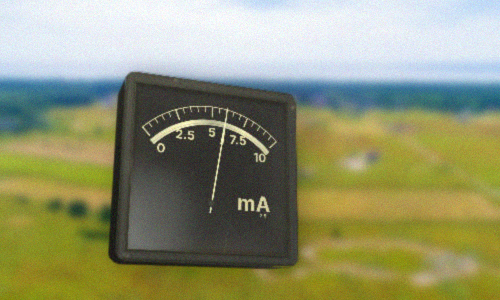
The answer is 6 mA
